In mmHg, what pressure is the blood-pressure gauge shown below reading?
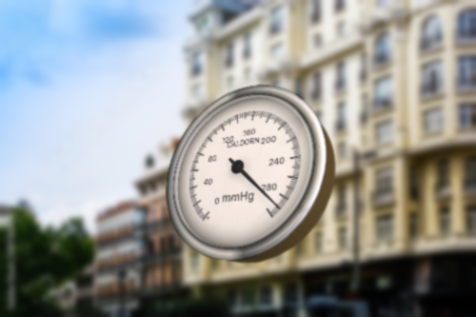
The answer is 290 mmHg
